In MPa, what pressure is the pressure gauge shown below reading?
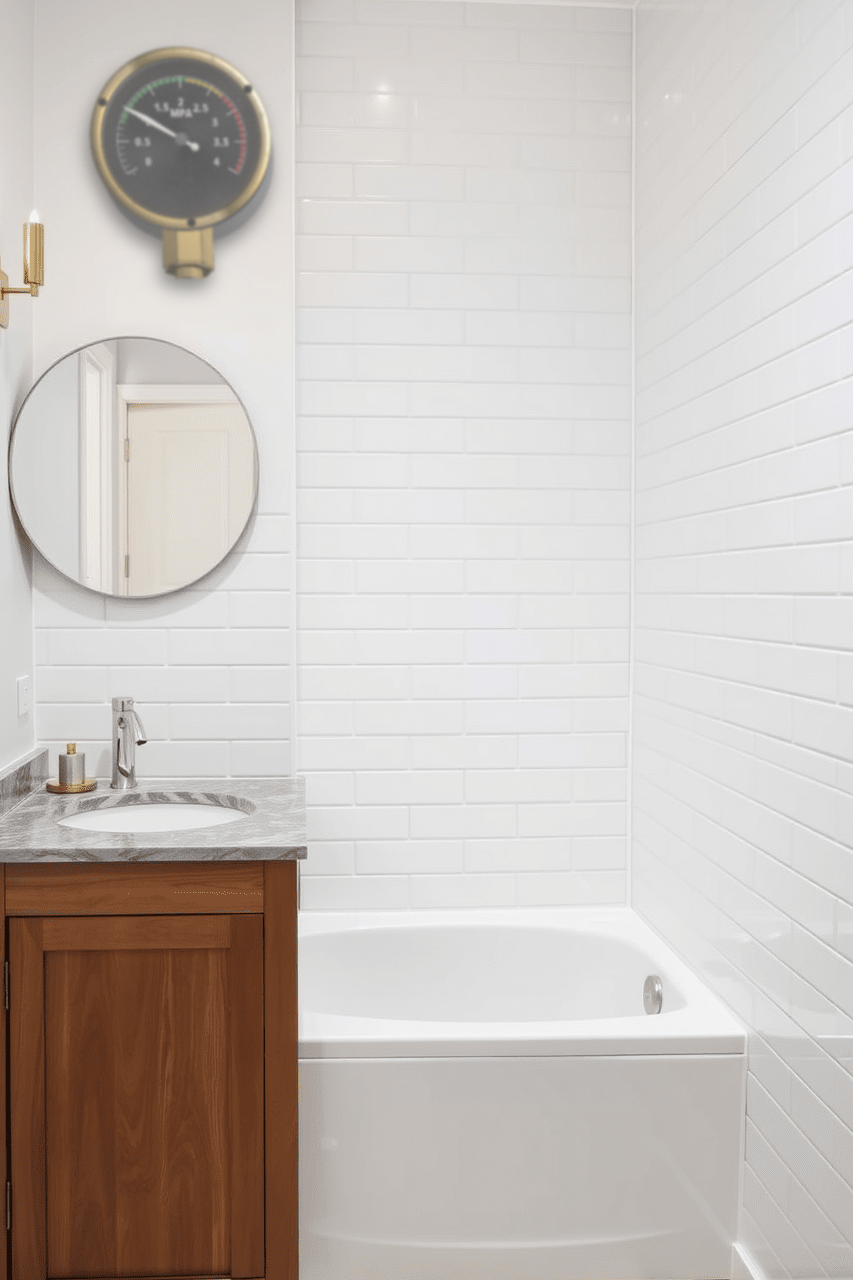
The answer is 1 MPa
